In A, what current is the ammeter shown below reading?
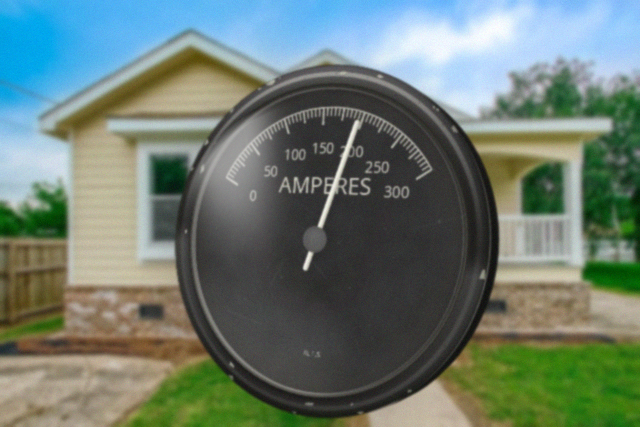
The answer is 200 A
